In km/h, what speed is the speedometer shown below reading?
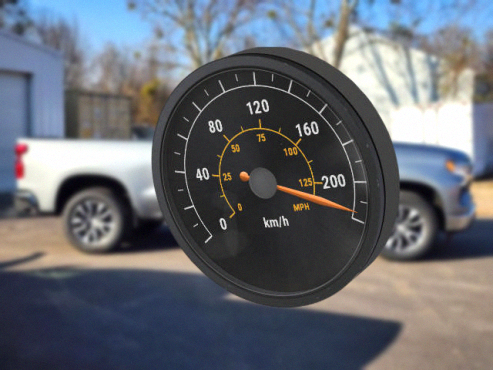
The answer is 215 km/h
